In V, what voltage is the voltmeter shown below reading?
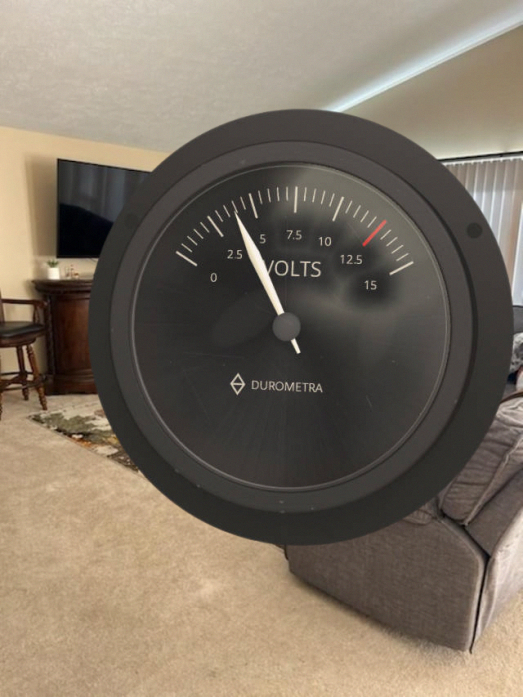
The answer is 4 V
